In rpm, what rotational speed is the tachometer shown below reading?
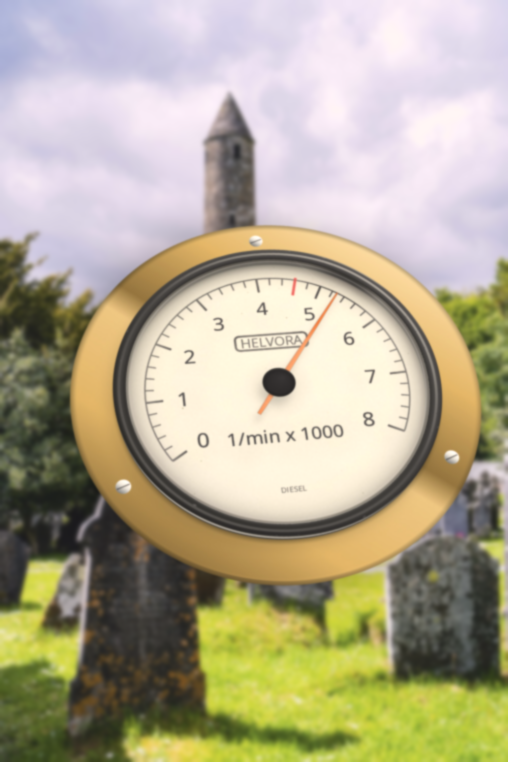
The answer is 5300 rpm
